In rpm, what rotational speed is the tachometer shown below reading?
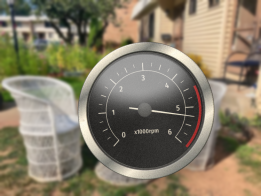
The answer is 5250 rpm
